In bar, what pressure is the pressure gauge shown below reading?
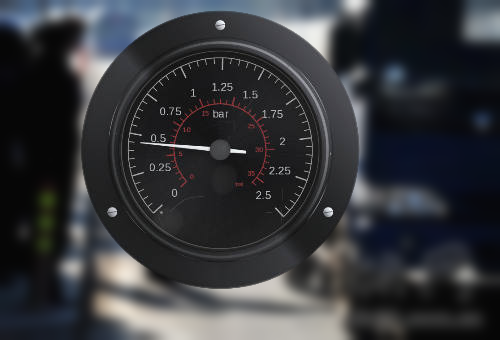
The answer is 0.45 bar
